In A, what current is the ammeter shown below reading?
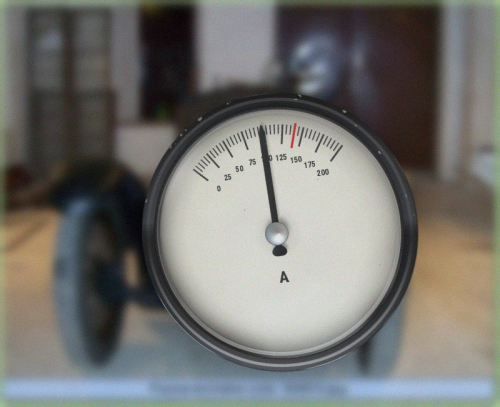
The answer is 100 A
